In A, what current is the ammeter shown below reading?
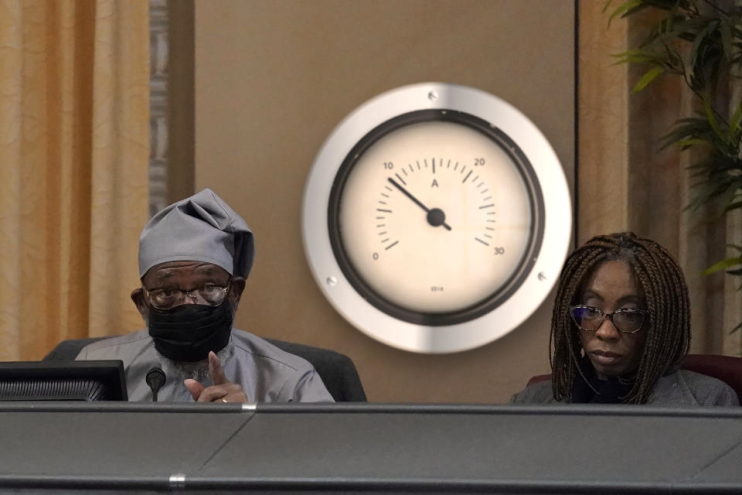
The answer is 9 A
